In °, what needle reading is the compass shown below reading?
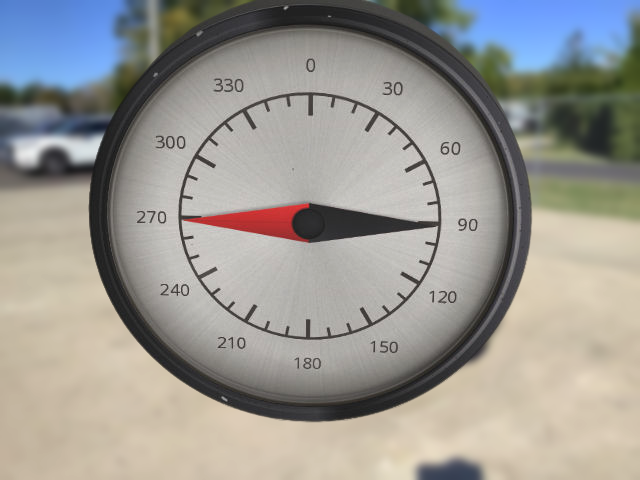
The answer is 270 °
